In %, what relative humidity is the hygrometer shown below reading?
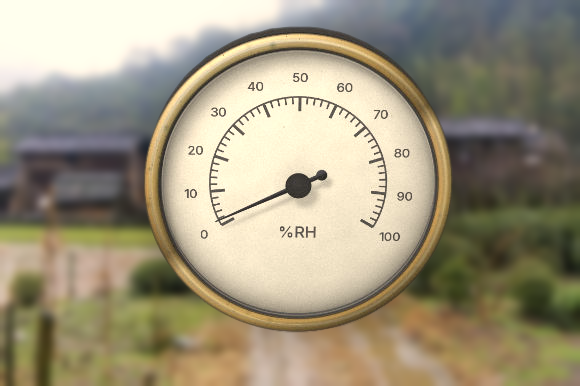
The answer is 2 %
